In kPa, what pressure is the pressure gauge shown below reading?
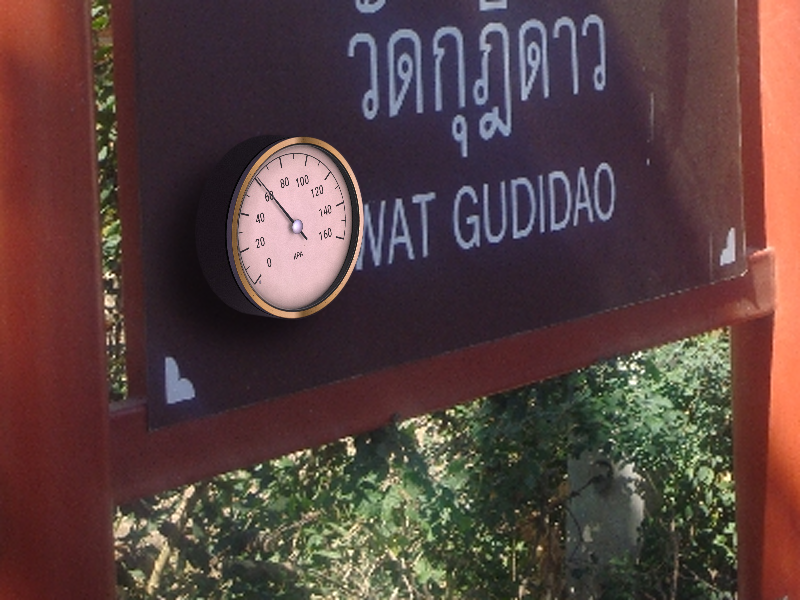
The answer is 60 kPa
